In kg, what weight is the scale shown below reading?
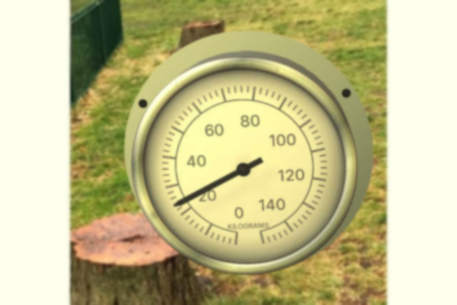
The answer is 24 kg
